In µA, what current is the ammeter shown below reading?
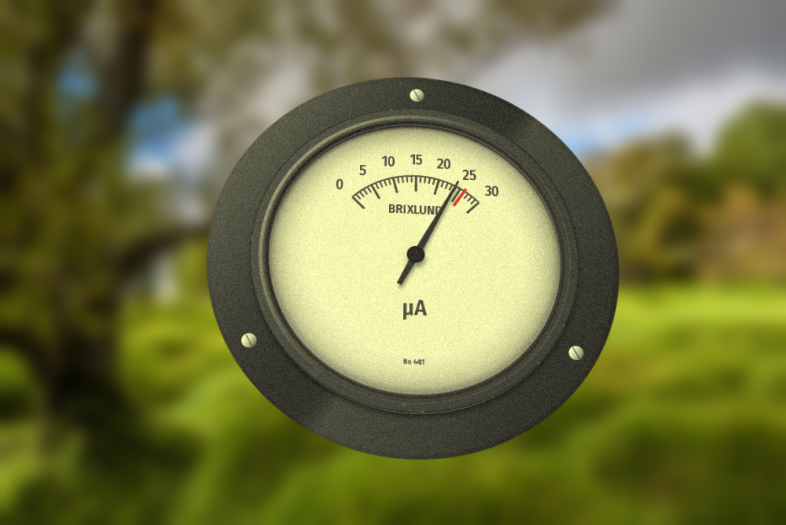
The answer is 24 µA
